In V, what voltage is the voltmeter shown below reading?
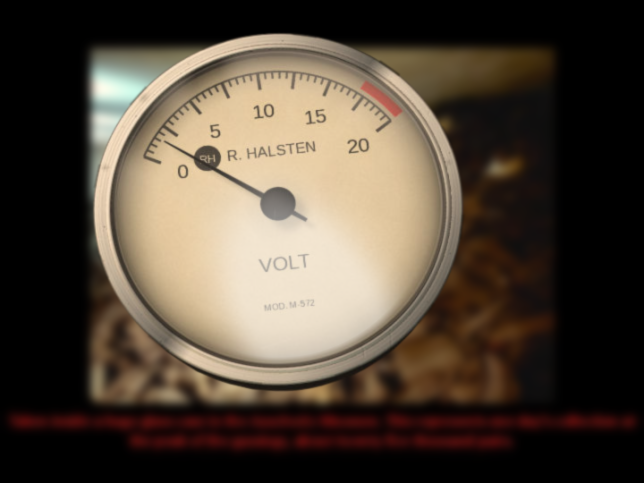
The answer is 1.5 V
